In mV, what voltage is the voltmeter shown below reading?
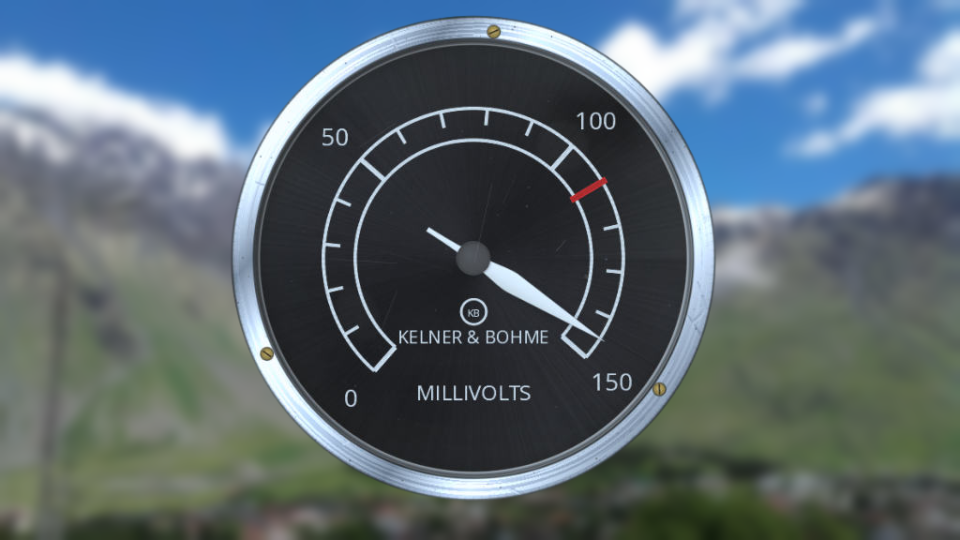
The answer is 145 mV
